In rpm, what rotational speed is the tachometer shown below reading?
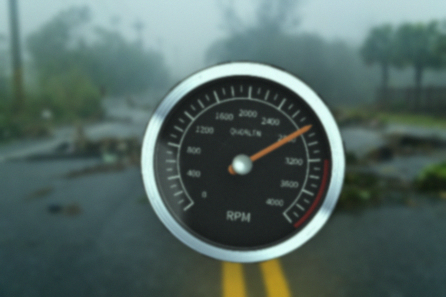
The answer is 2800 rpm
